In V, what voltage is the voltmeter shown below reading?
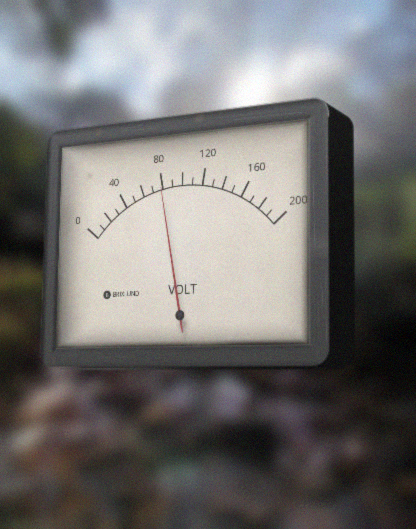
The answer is 80 V
